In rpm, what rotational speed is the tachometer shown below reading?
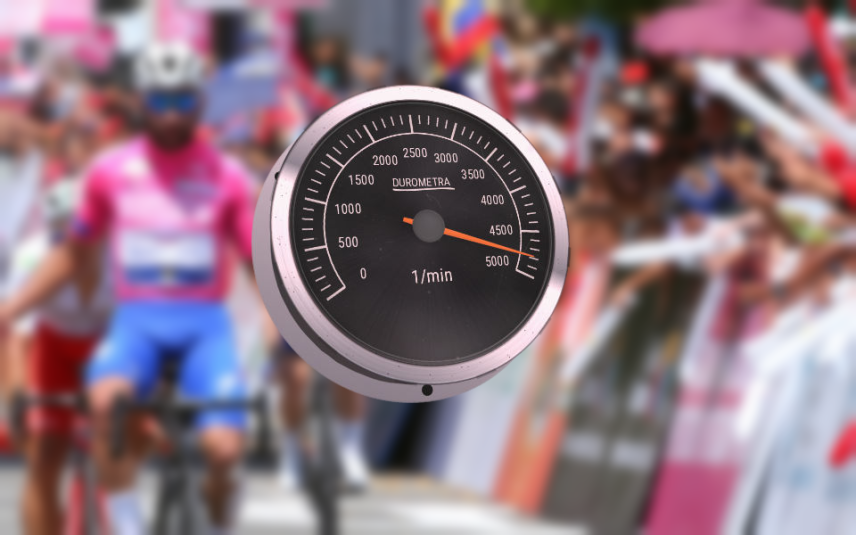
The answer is 4800 rpm
